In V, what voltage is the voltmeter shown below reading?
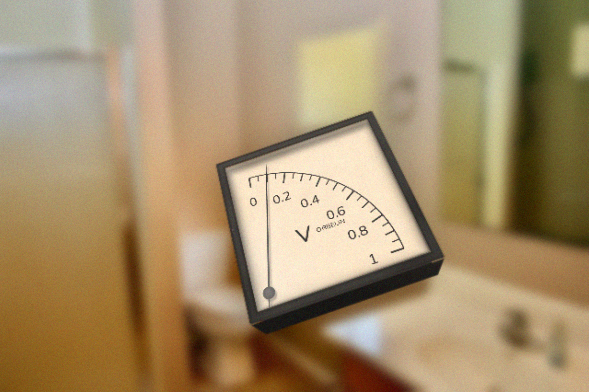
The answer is 0.1 V
